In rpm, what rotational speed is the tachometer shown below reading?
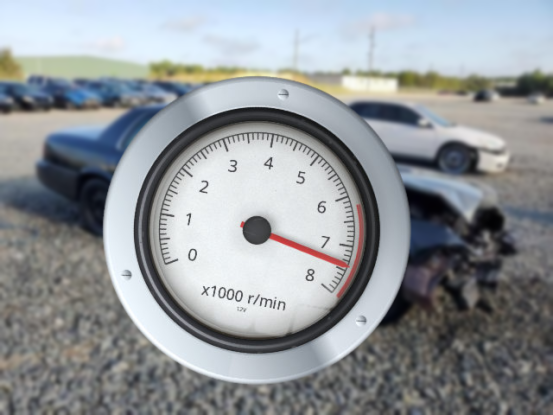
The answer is 7400 rpm
